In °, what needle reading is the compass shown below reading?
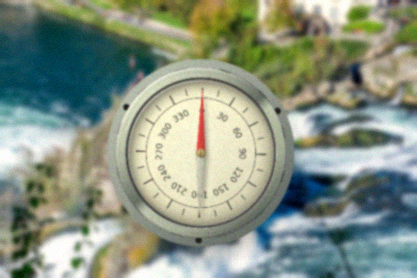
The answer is 0 °
